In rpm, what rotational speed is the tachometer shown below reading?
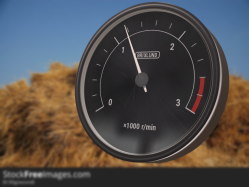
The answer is 1200 rpm
